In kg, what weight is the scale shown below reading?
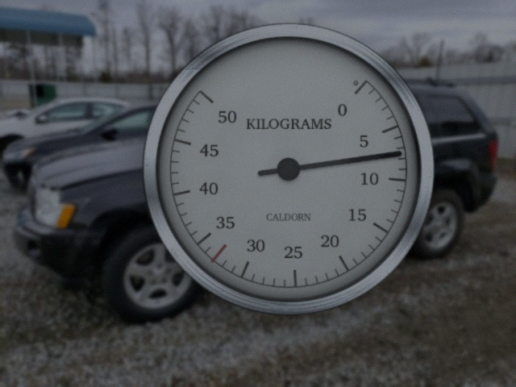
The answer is 7.5 kg
